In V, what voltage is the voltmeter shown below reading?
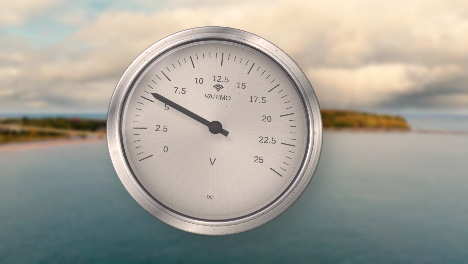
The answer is 5.5 V
